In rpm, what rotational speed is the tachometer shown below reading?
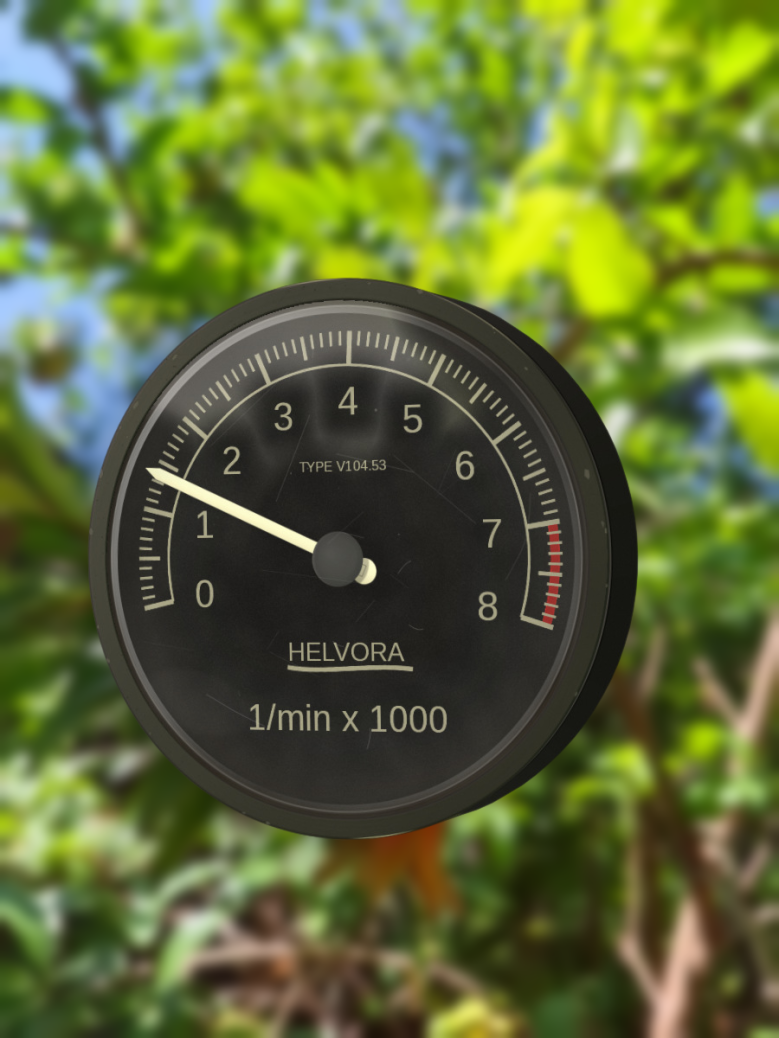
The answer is 1400 rpm
